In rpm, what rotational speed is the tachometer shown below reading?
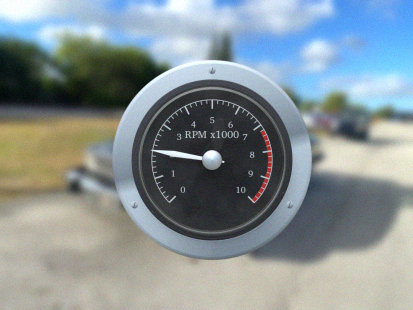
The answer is 2000 rpm
